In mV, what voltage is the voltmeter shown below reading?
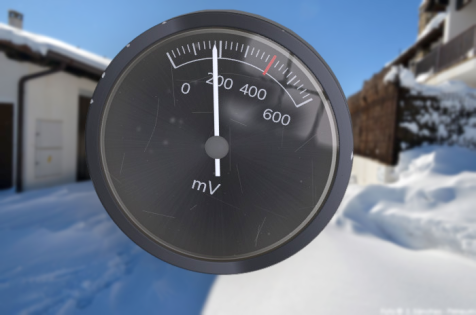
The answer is 180 mV
